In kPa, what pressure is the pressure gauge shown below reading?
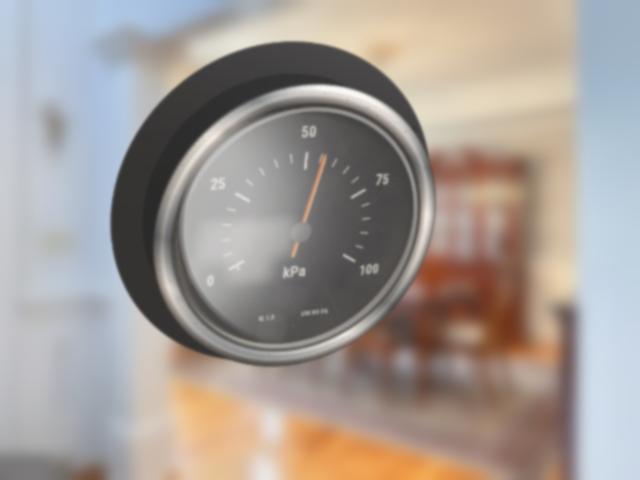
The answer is 55 kPa
